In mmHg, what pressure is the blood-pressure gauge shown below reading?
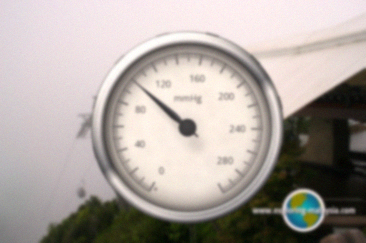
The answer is 100 mmHg
